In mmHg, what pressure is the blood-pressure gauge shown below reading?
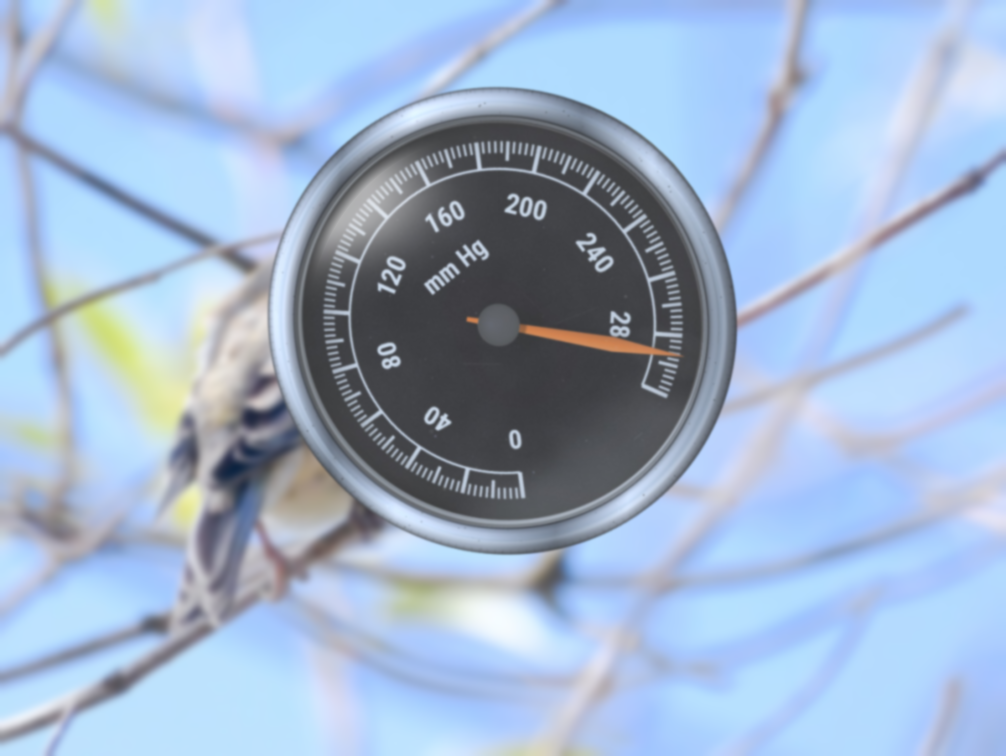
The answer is 286 mmHg
